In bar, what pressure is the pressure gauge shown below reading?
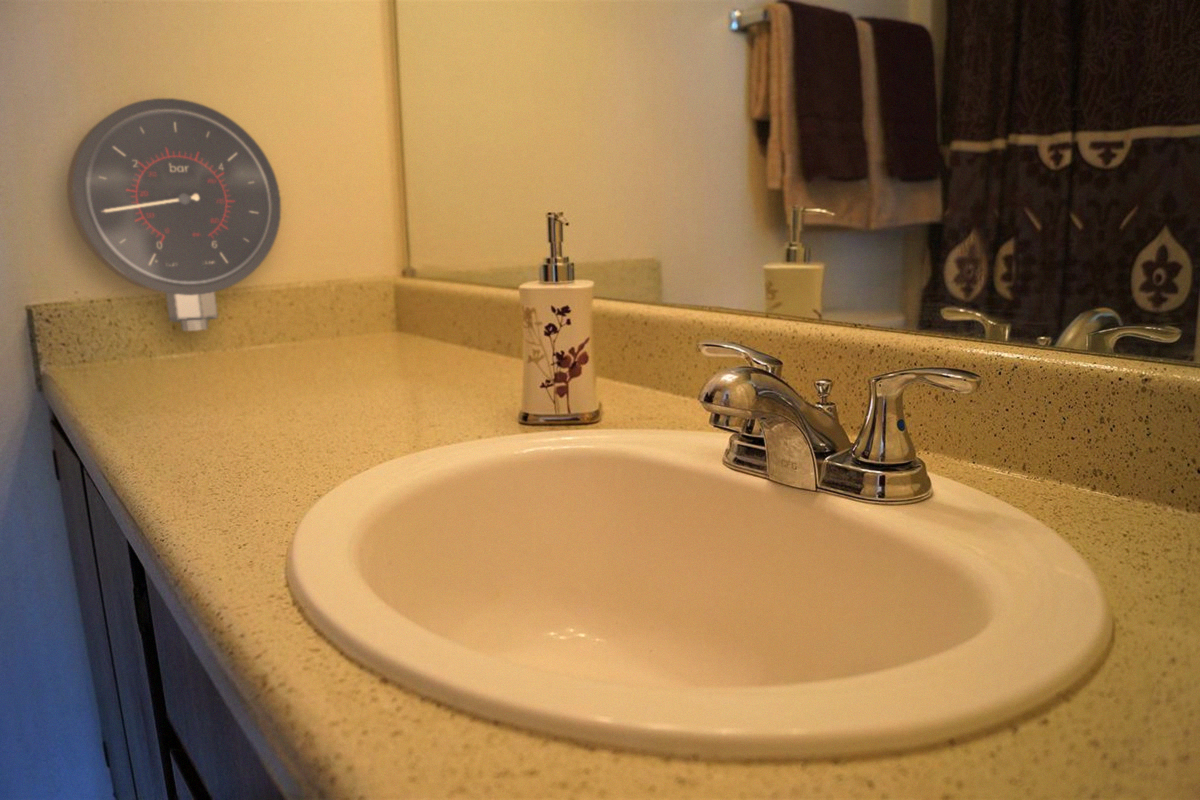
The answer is 1 bar
